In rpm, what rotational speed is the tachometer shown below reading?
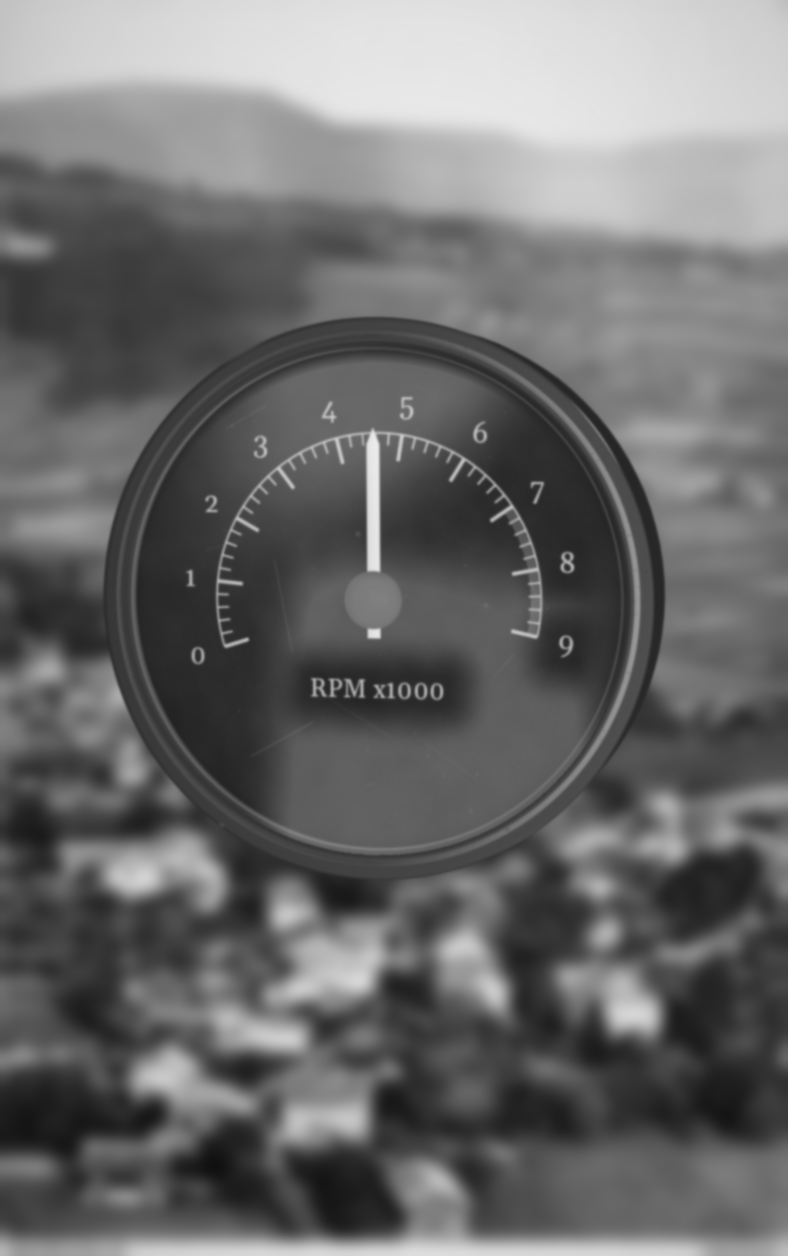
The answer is 4600 rpm
